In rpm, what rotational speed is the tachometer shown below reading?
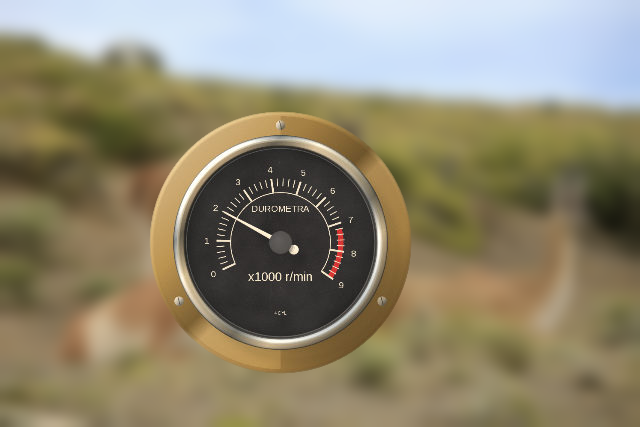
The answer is 2000 rpm
